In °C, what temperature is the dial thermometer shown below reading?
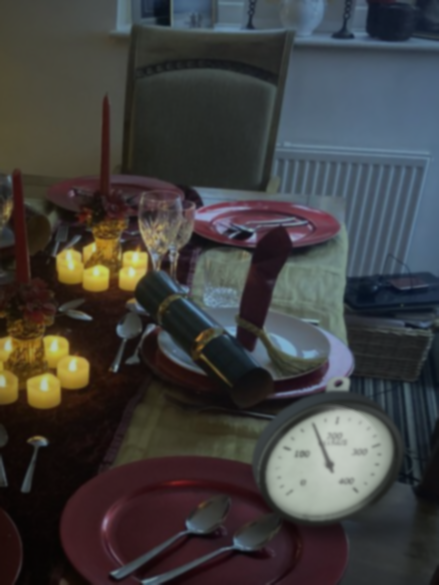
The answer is 160 °C
